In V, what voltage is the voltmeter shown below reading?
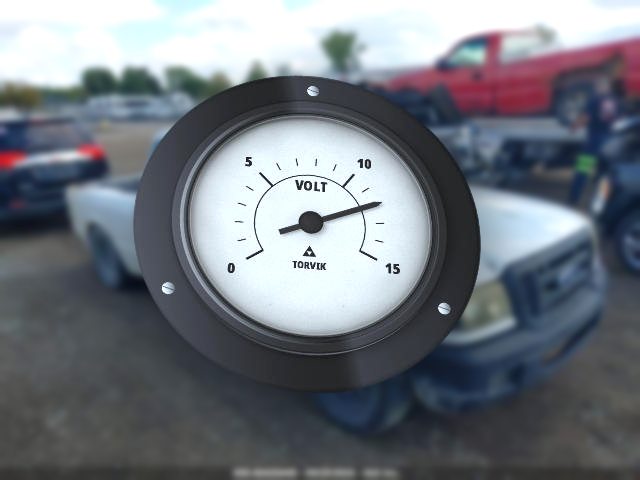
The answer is 12 V
